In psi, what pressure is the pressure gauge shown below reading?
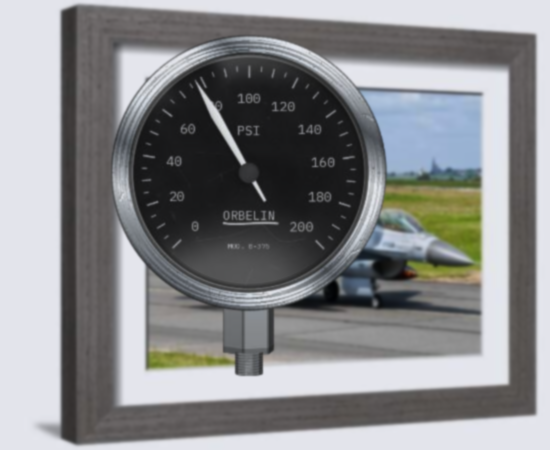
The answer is 77.5 psi
